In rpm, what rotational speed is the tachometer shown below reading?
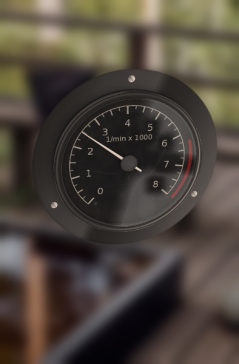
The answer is 2500 rpm
